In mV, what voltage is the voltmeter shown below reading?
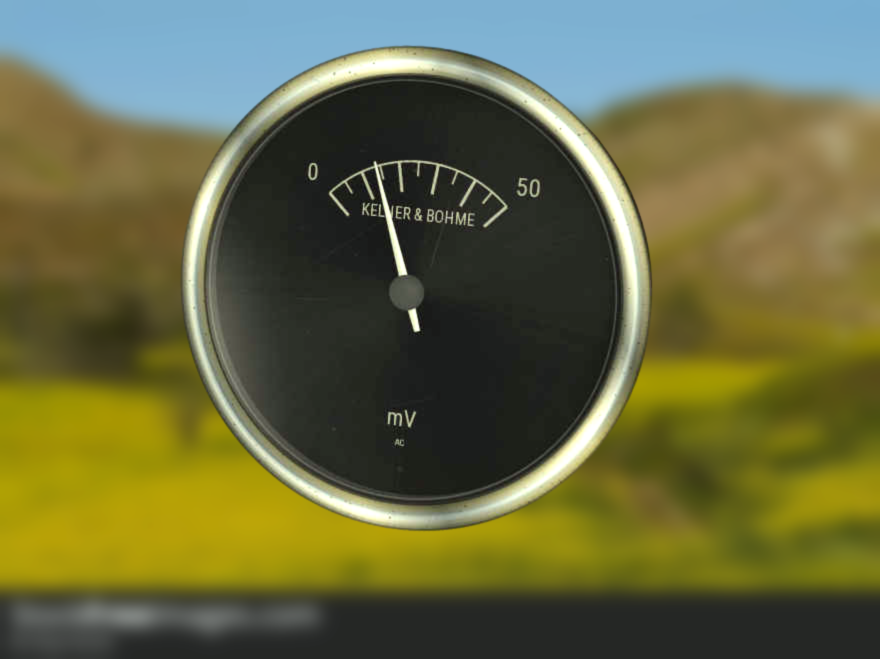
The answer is 15 mV
